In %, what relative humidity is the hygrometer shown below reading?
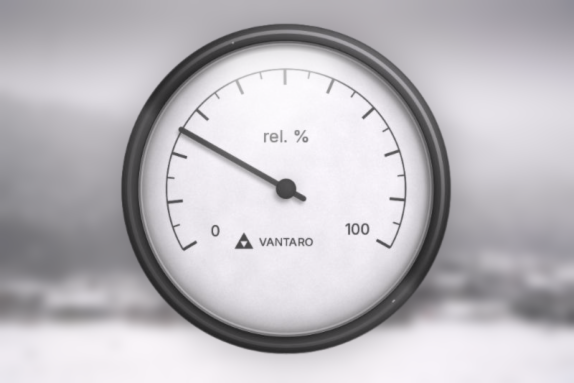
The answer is 25 %
